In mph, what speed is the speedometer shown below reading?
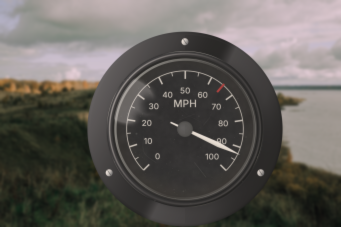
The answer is 92.5 mph
